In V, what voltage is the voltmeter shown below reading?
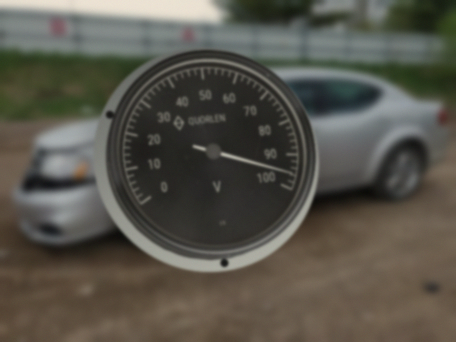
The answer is 96 V
